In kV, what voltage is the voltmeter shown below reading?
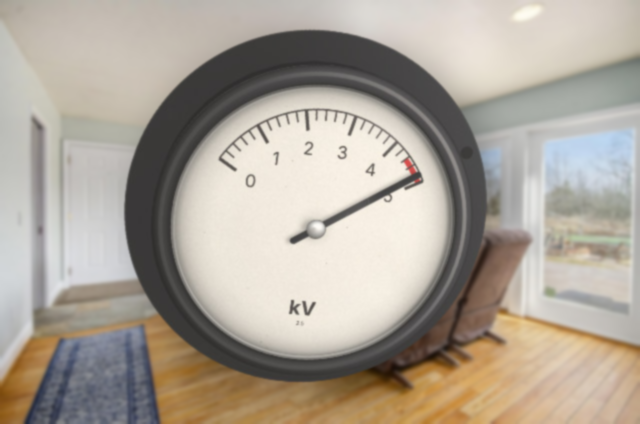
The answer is 4.8 kV
